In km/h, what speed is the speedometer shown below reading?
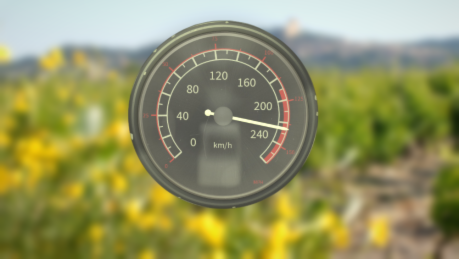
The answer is 225 km/h
